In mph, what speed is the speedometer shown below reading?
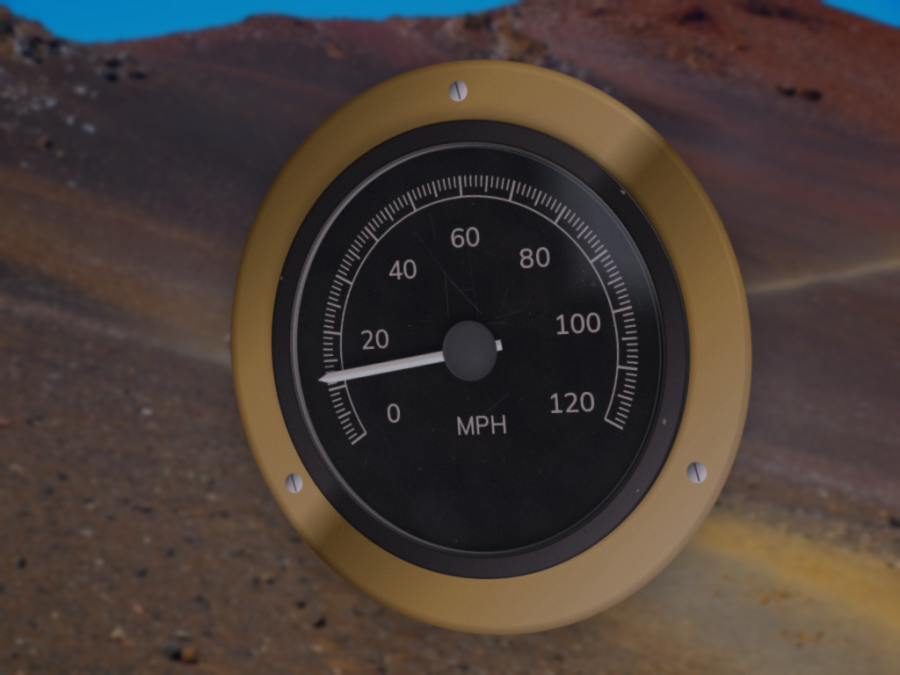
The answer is 12 mph
